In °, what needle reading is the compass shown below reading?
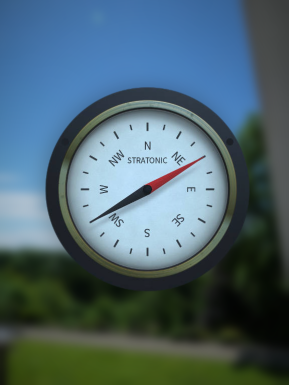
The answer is 60 °
